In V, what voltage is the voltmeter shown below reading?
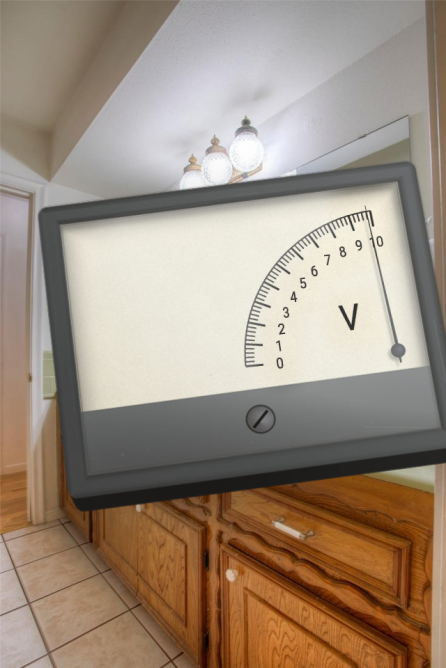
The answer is 9.8 V
